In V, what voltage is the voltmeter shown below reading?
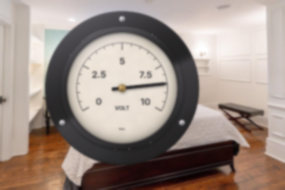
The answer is 8.5 V
